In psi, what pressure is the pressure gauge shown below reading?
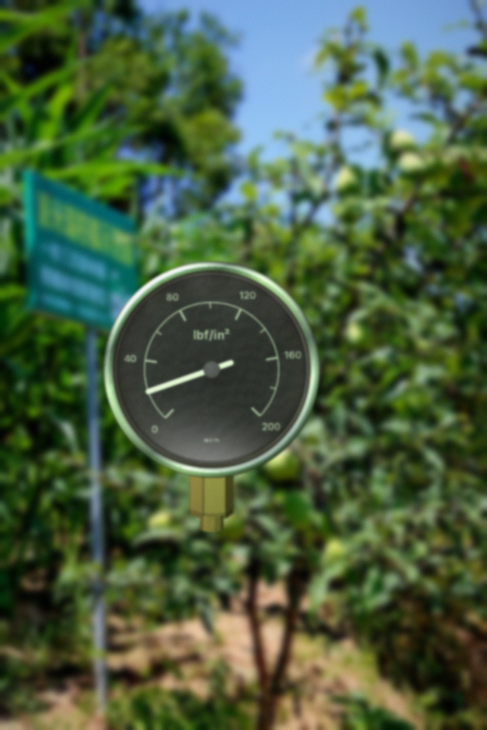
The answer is 20 psi
